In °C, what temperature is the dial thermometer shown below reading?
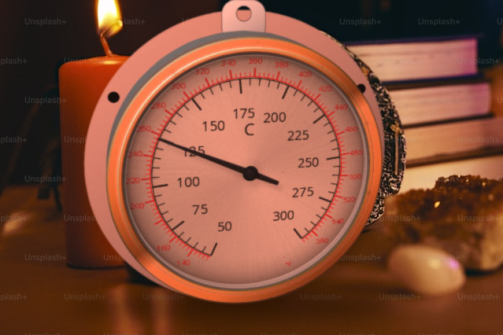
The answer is 125 °C
